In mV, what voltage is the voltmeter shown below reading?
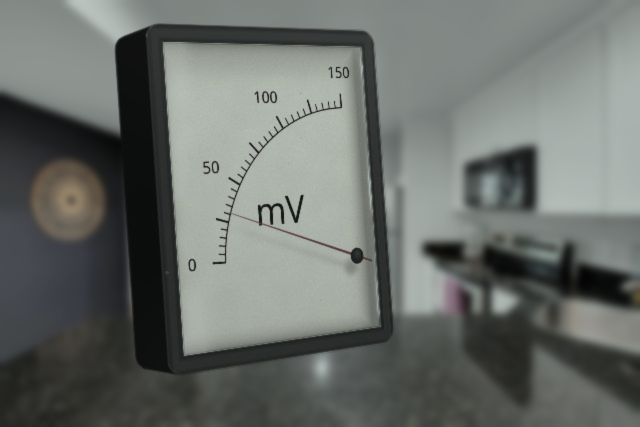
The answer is 30 mV
